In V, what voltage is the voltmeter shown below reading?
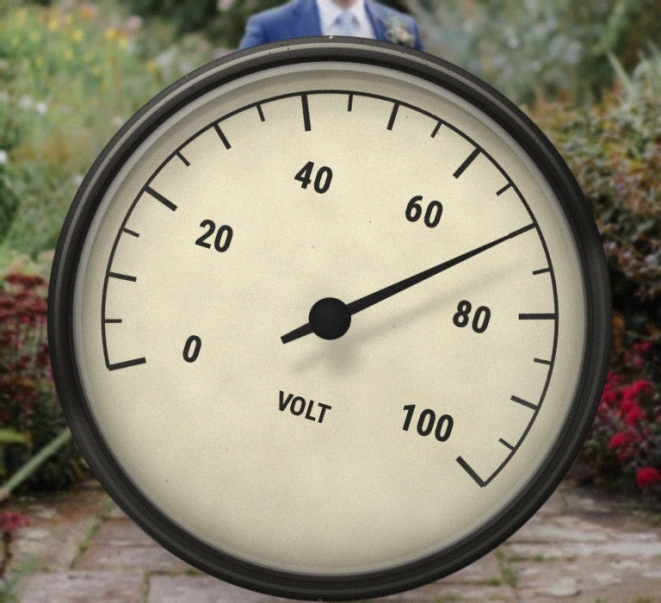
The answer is 70 V
